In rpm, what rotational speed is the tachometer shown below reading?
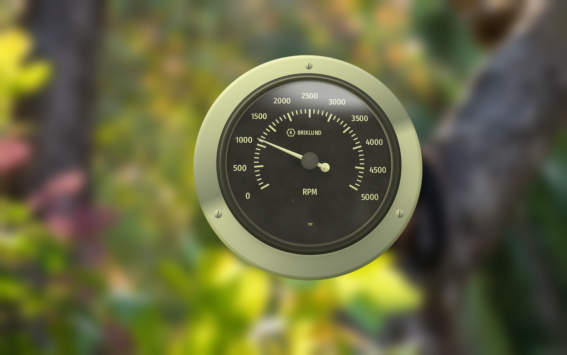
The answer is 1100 rpm
